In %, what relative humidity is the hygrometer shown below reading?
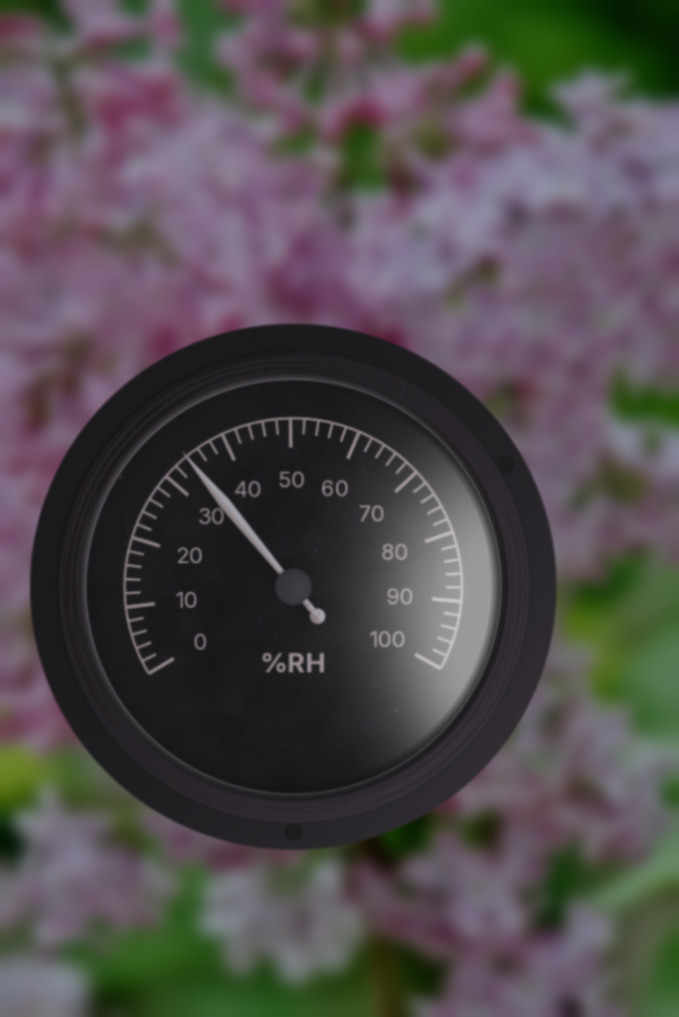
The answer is 34 %
